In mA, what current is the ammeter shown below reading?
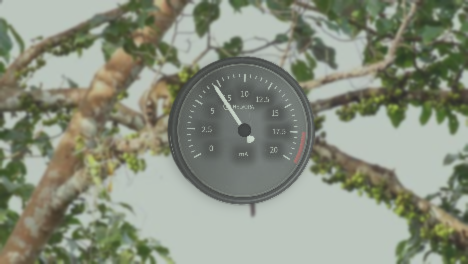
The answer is 7 mA
